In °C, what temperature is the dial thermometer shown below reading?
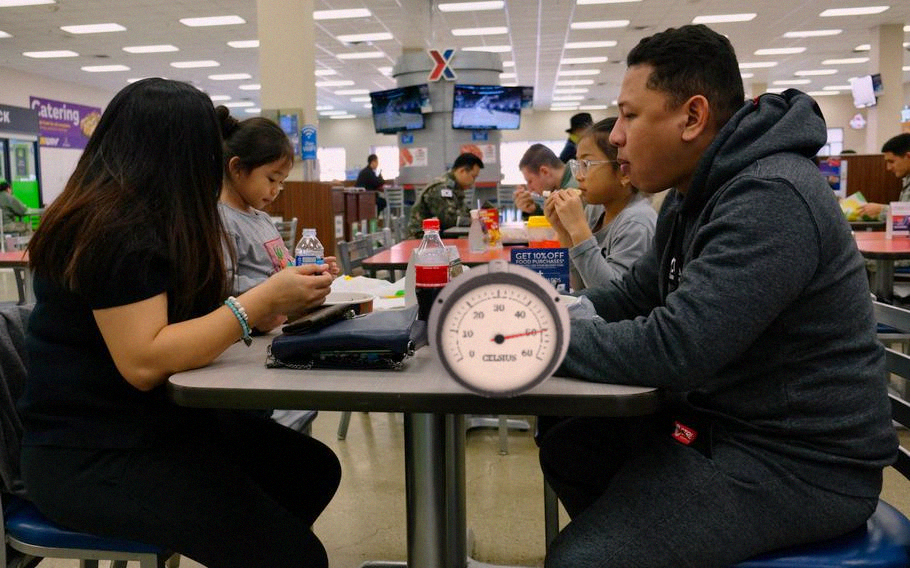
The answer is 50 °C
